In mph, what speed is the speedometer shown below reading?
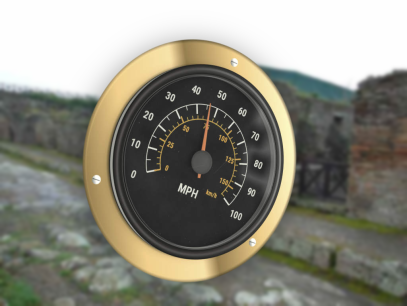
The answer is 45 mph
